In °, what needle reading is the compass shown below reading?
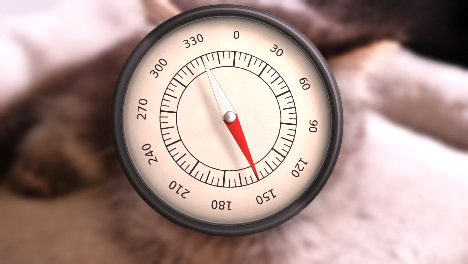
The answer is 150 °
